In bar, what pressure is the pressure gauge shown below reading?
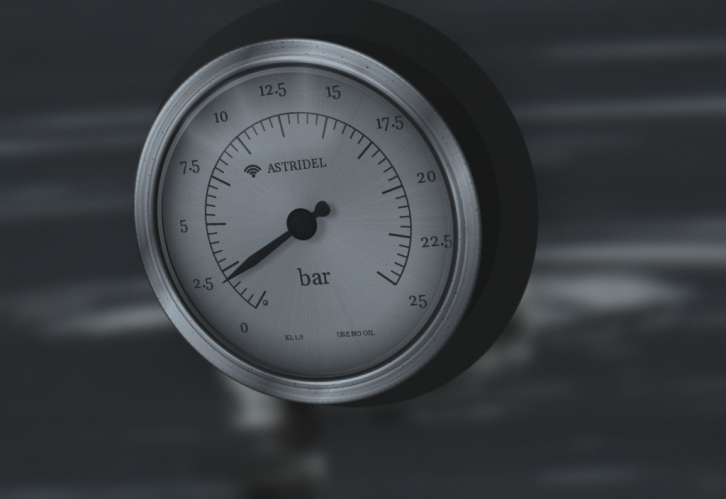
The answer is 2 bar
